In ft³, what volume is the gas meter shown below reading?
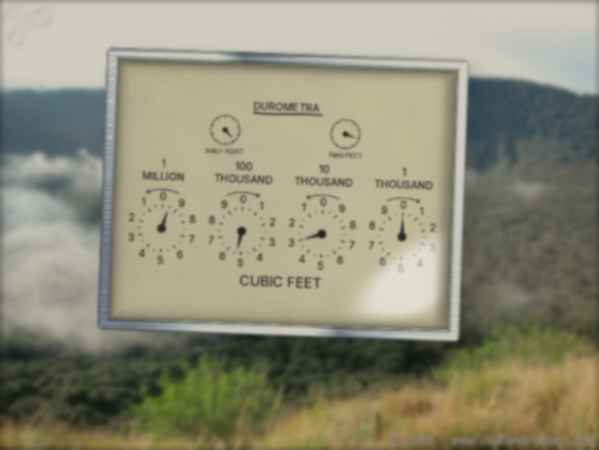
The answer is 953000 ft³
